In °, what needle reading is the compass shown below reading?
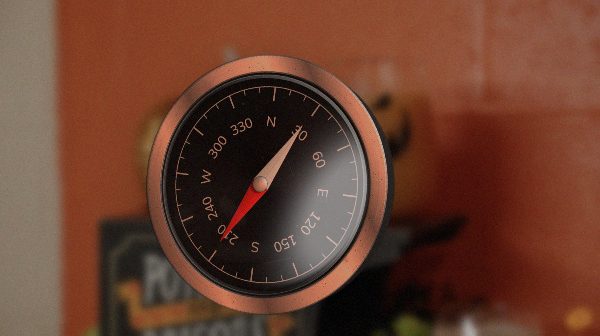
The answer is 210 °
